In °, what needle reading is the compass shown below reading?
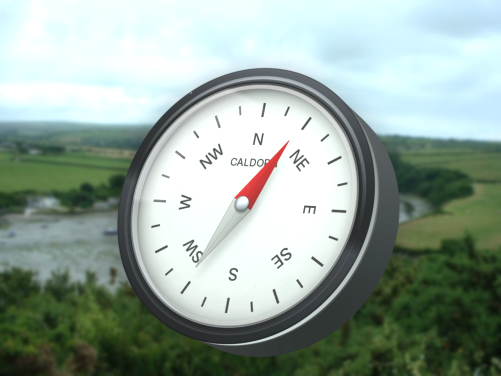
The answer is 30 °
